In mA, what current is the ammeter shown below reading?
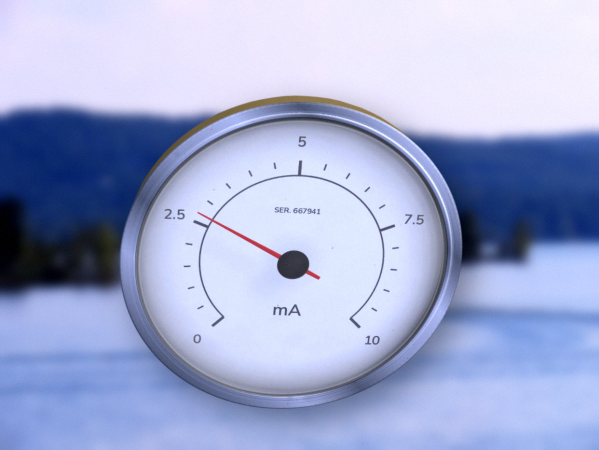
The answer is 2.75 mA
